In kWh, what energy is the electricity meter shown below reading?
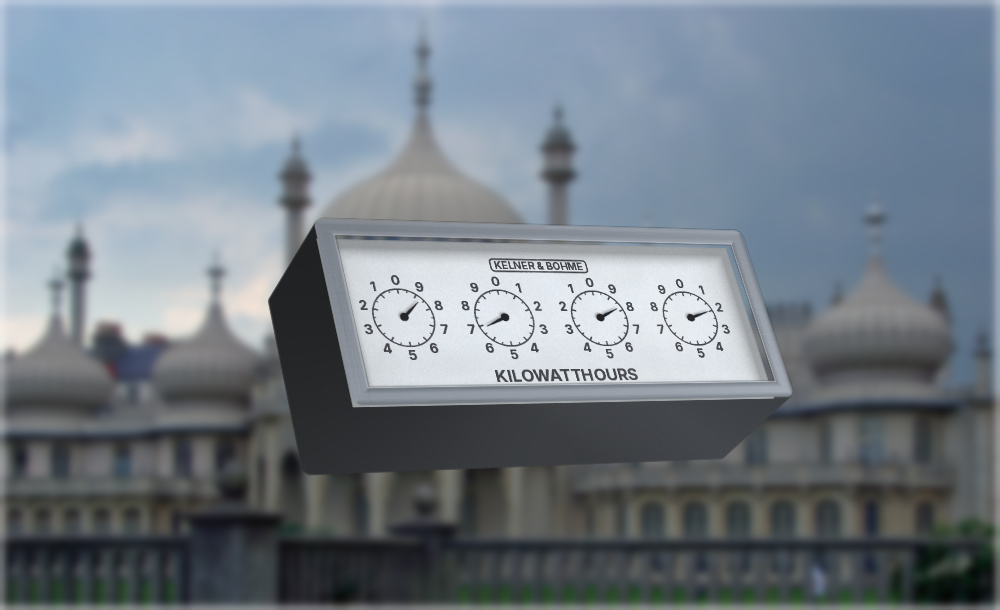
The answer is 8682 kWh
